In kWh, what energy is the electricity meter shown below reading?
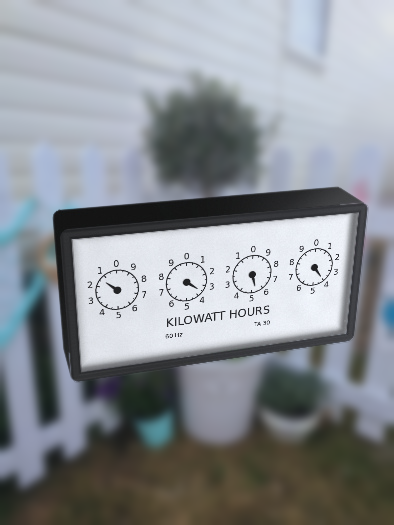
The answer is 1354 kWh
